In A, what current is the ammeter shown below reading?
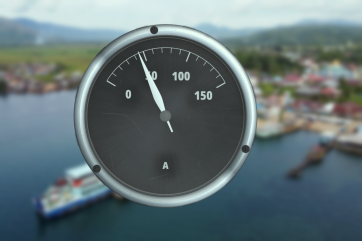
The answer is 45 A
